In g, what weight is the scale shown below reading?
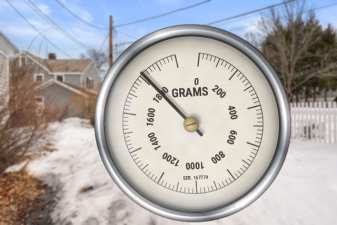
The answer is 1820 g
